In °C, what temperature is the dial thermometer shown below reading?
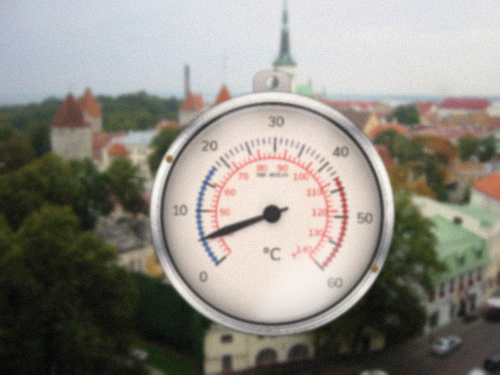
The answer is 5 °C
